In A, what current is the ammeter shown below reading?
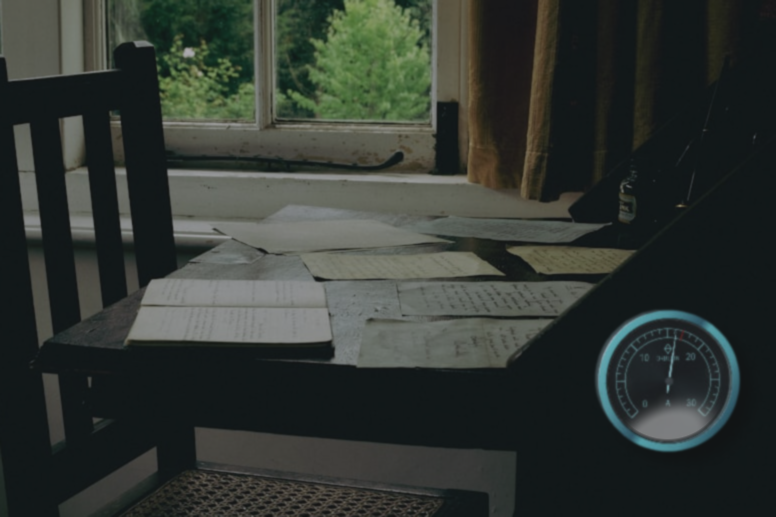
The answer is 16 A
